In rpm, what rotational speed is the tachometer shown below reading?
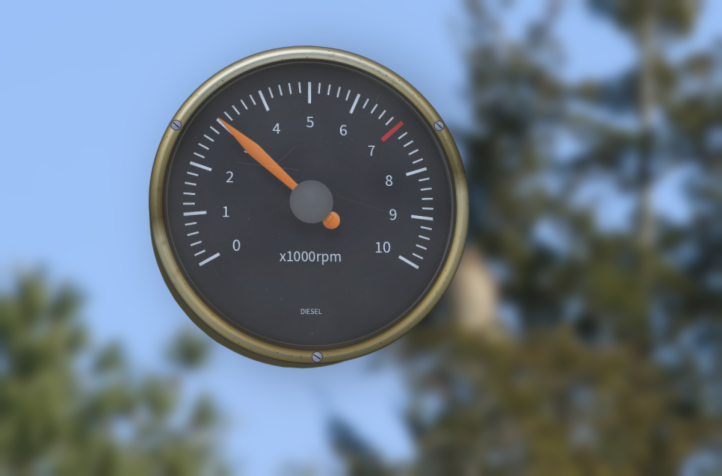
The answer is 3000 rpm
